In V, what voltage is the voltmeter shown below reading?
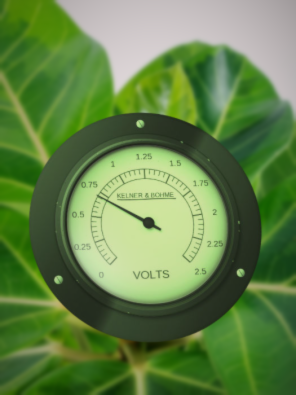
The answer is 0.7 V
